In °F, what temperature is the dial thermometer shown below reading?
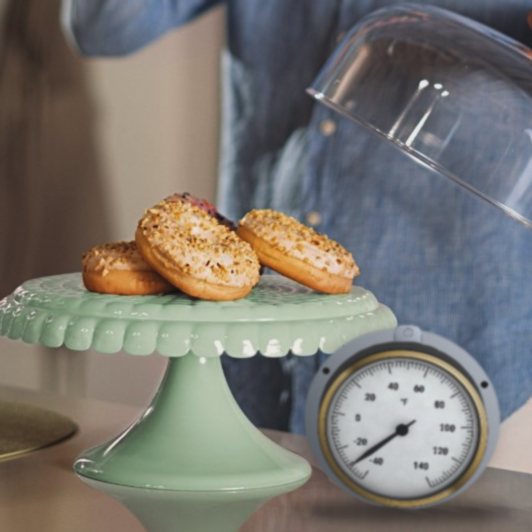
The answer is -30 °F
